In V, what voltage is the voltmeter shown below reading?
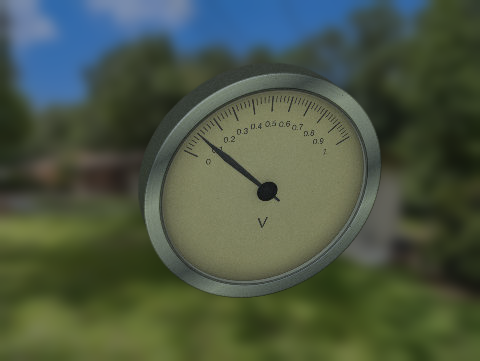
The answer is 0.1 V
